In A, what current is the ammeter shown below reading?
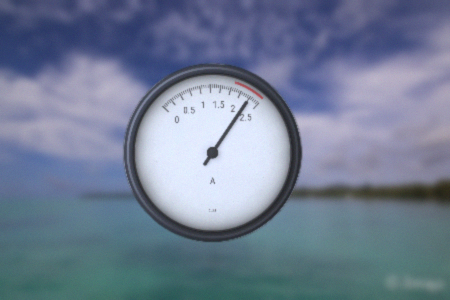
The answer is 2.25 A
